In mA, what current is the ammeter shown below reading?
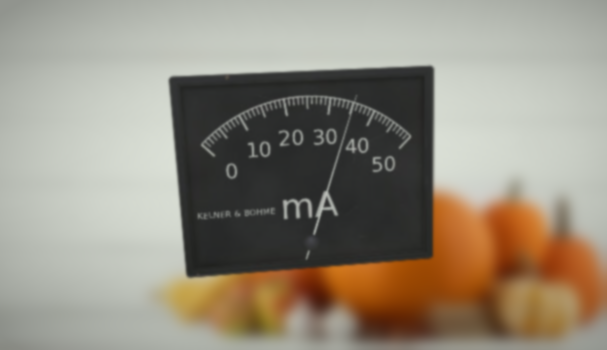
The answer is 35 mA
